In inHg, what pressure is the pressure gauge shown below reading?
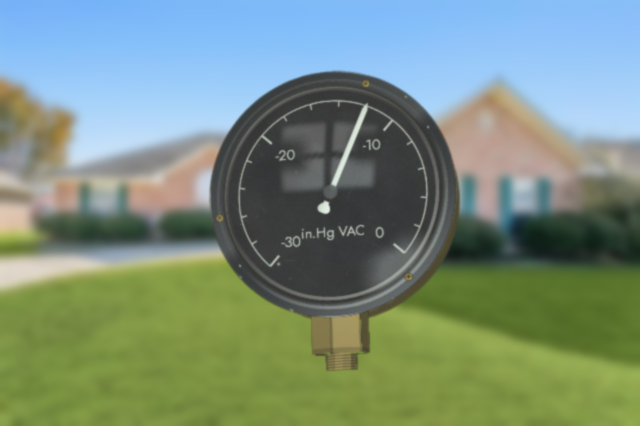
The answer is -12 inHg
